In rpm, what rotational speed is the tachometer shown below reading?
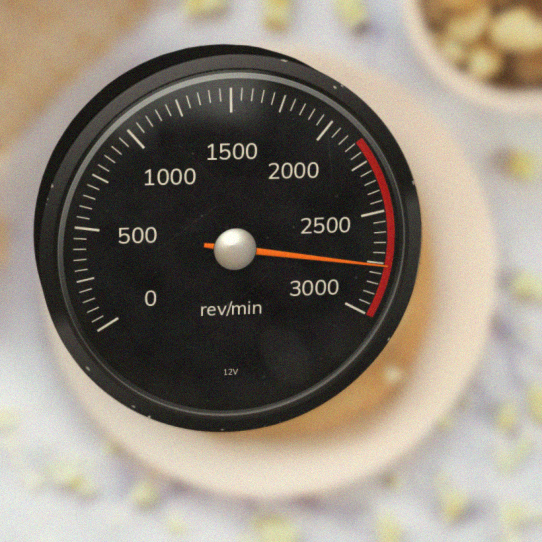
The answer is 2750 rpm
